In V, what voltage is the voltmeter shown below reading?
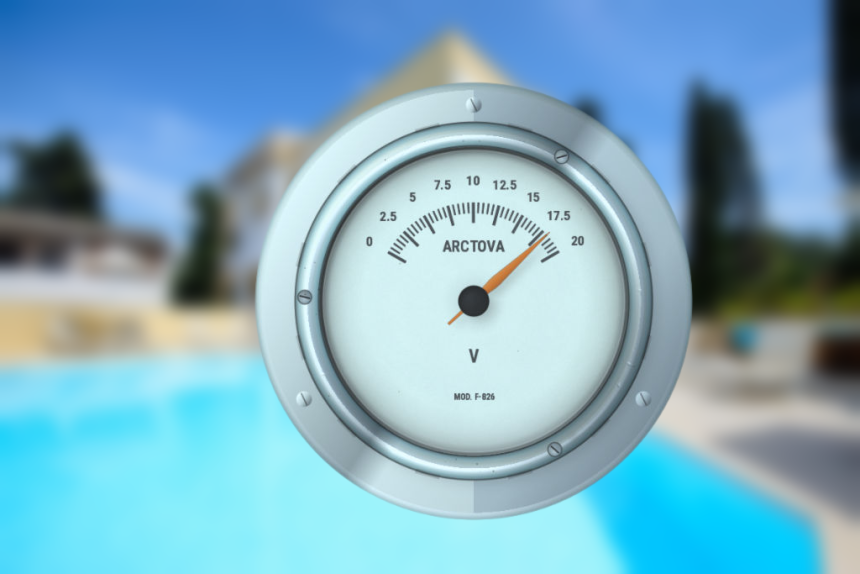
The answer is 18 V
